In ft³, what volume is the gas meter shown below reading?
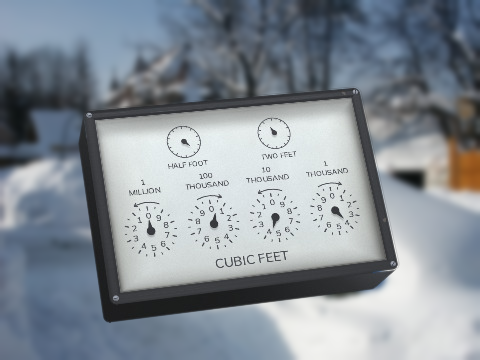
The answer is 4400 ft³
